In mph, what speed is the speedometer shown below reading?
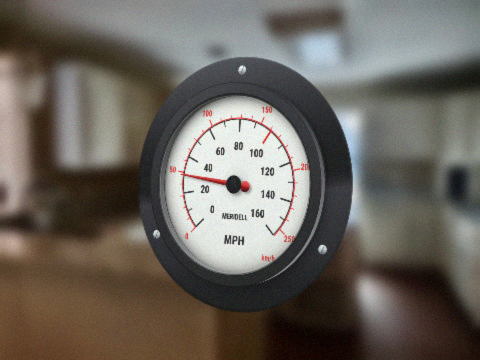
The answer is 30 mph
